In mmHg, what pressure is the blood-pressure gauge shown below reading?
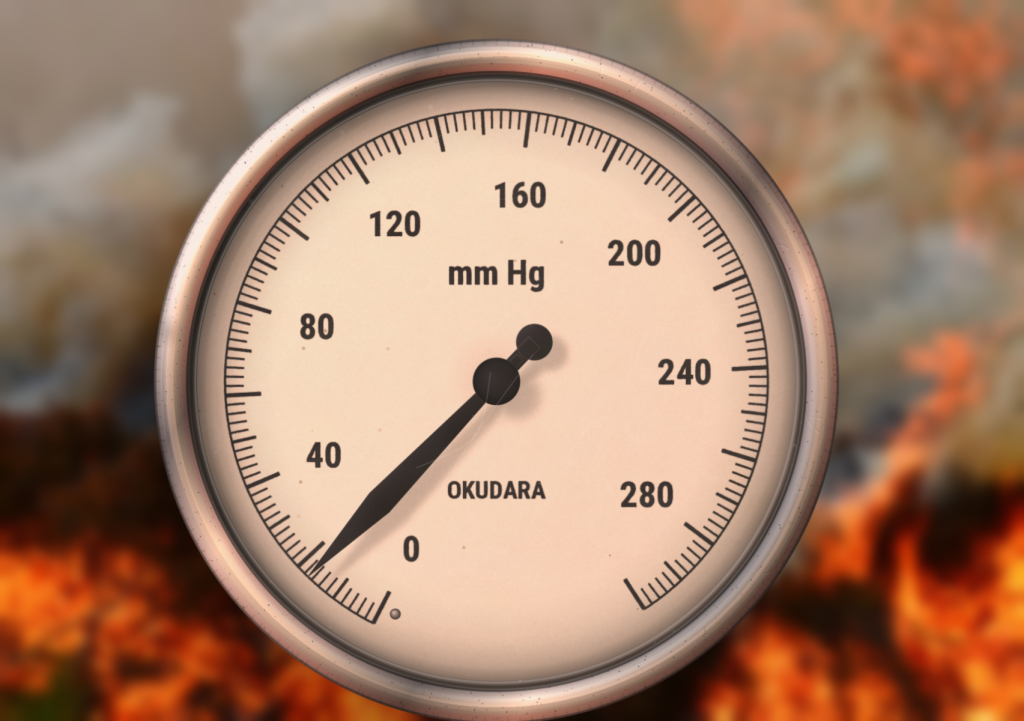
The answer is 17 mmHg
